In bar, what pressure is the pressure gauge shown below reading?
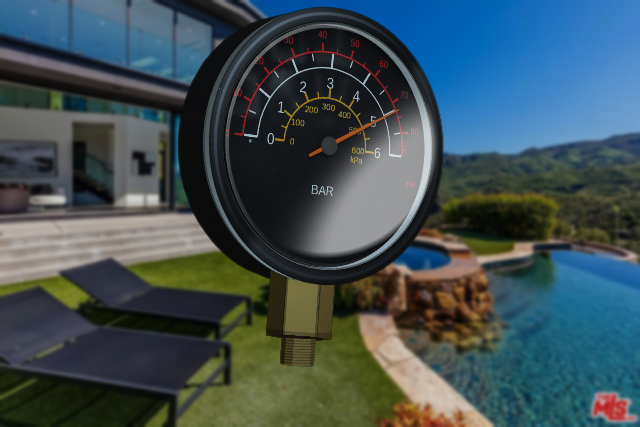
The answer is 5 bar
